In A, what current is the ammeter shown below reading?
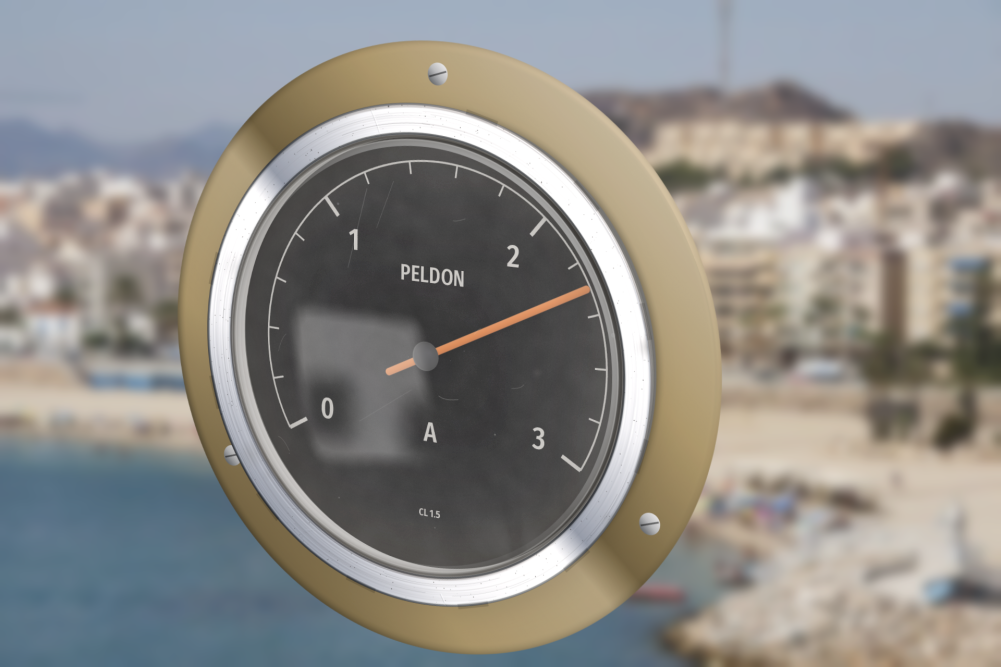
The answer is 2.3 A
